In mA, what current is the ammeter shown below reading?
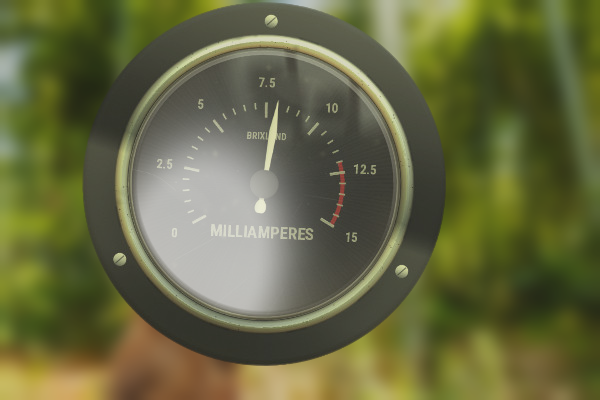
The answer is 8 mA
